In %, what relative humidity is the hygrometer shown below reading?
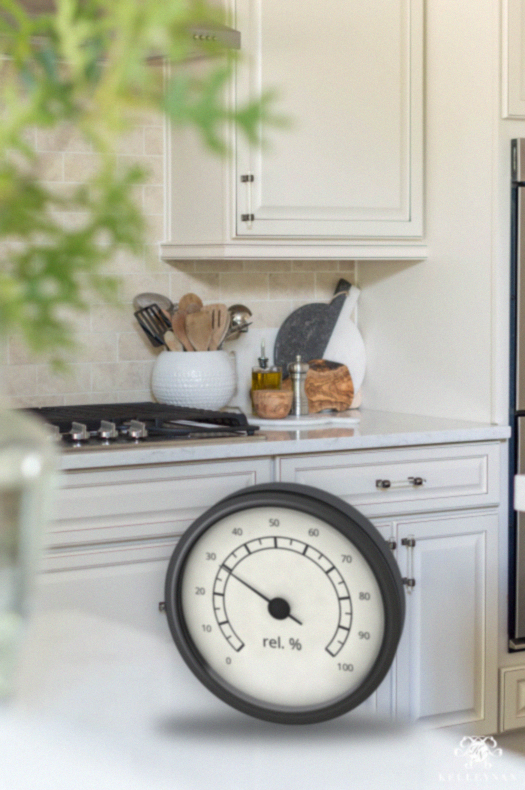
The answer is 30 %
